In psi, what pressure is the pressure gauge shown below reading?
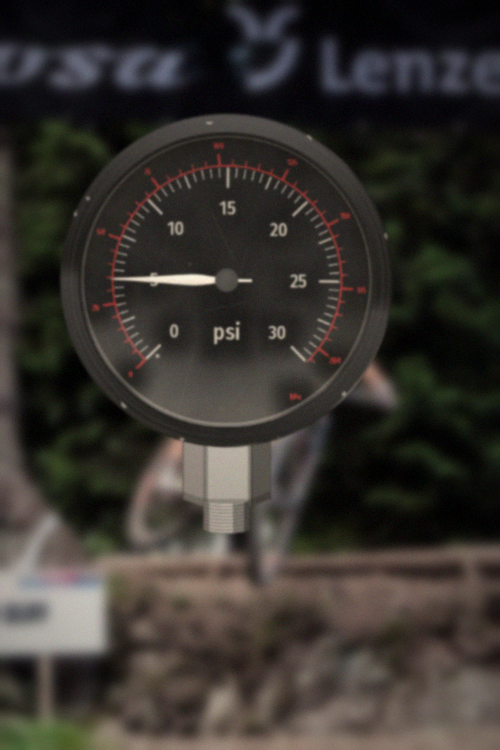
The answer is 5 psi
